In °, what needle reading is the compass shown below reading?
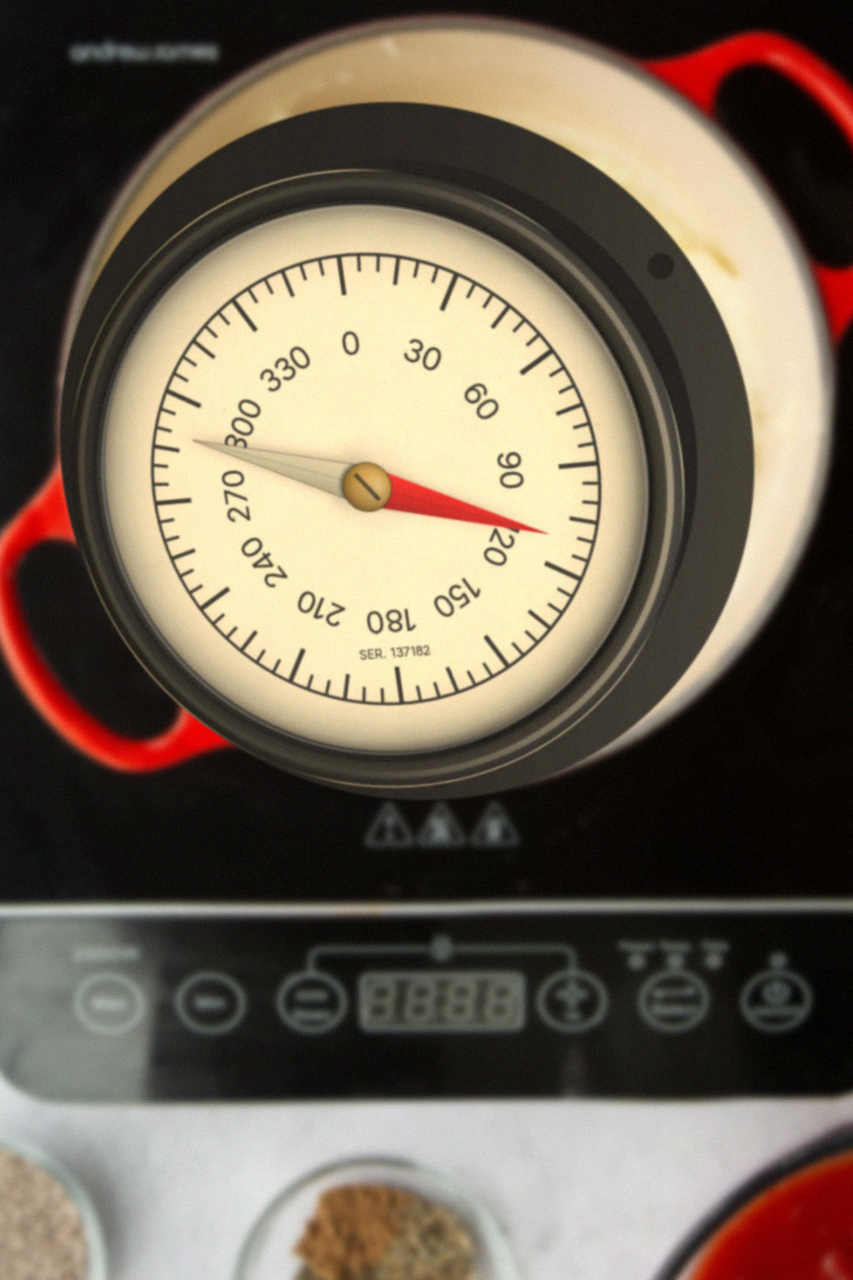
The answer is 110 °
